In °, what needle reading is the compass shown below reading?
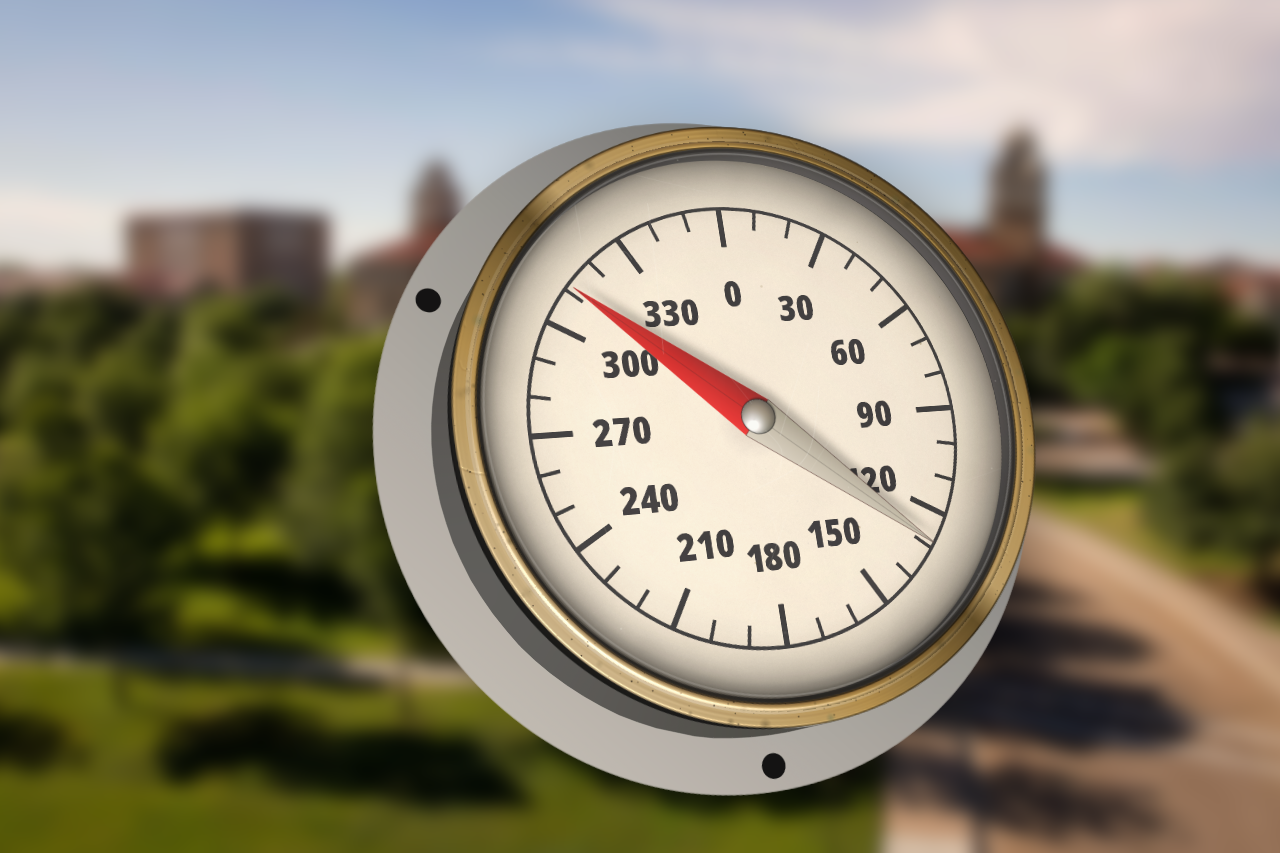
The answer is 310 °
